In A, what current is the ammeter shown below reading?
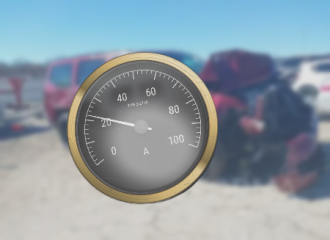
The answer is 22 A
